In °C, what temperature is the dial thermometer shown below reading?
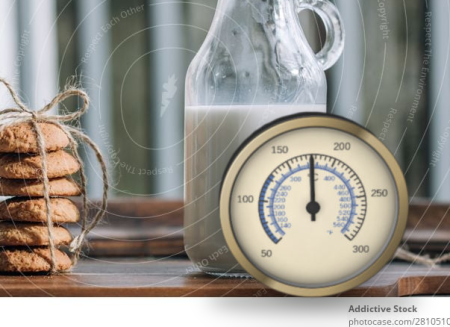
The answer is 175 °C
